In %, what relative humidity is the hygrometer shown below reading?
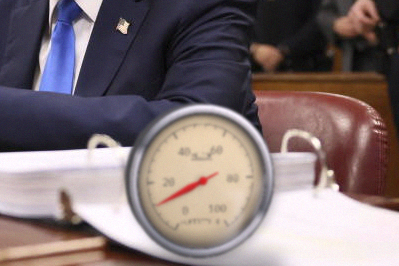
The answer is 12 %
